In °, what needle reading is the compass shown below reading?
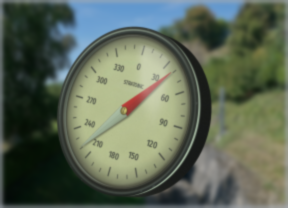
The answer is 40 °
